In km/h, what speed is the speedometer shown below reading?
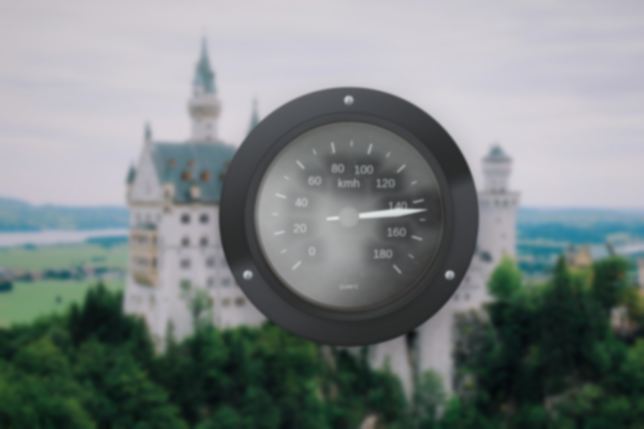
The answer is 145 km/h
